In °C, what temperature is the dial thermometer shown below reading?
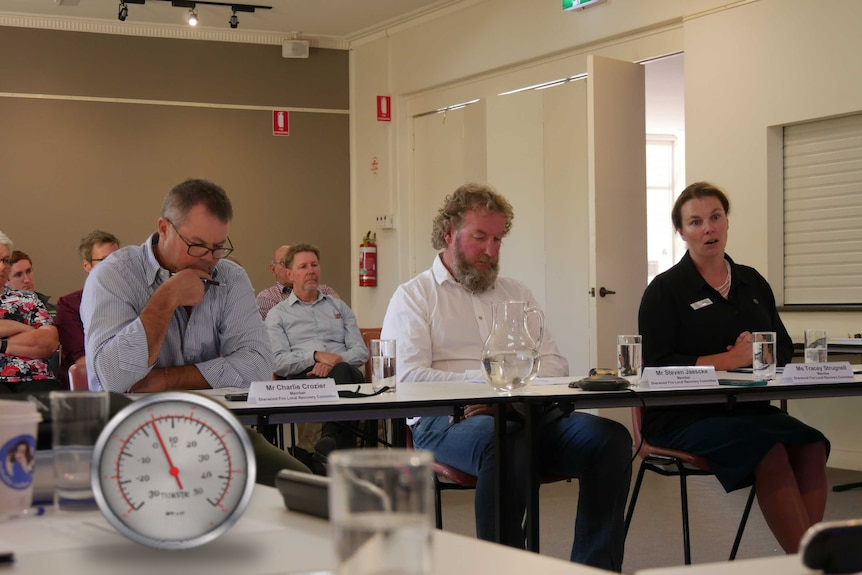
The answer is 4 °C
